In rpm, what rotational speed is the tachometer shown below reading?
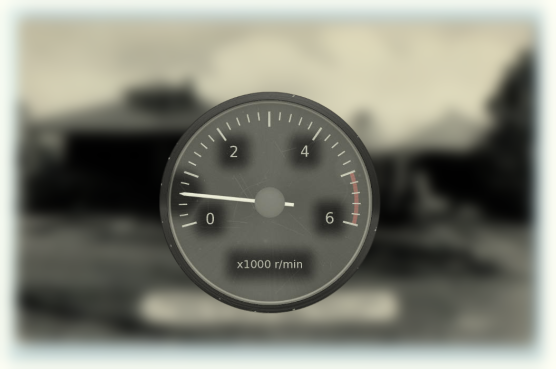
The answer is 600 rpm
